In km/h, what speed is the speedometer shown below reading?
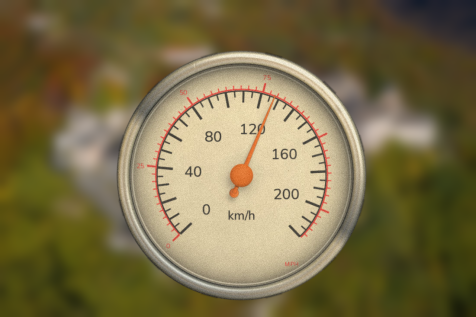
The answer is 127.5 km/h
